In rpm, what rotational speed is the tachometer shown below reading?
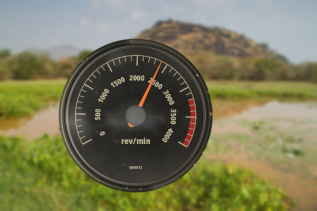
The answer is 2400 rpm
